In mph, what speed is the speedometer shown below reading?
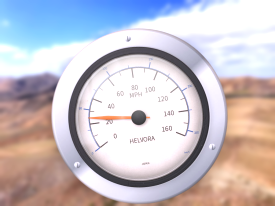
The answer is 25 mph
